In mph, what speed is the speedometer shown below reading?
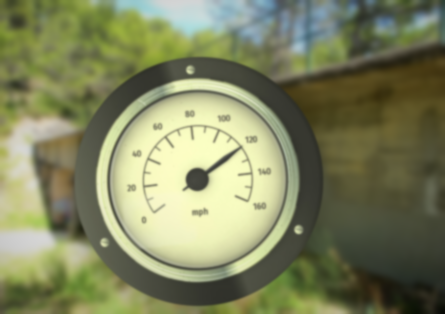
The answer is 120 mph
